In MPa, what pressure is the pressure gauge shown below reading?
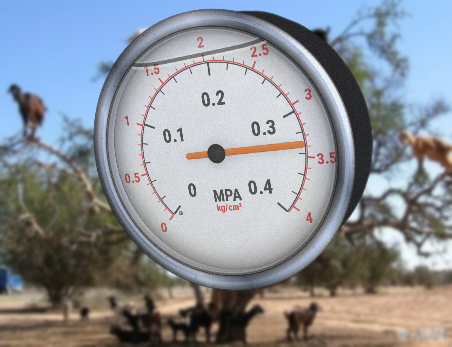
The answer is 0.33 MPa
